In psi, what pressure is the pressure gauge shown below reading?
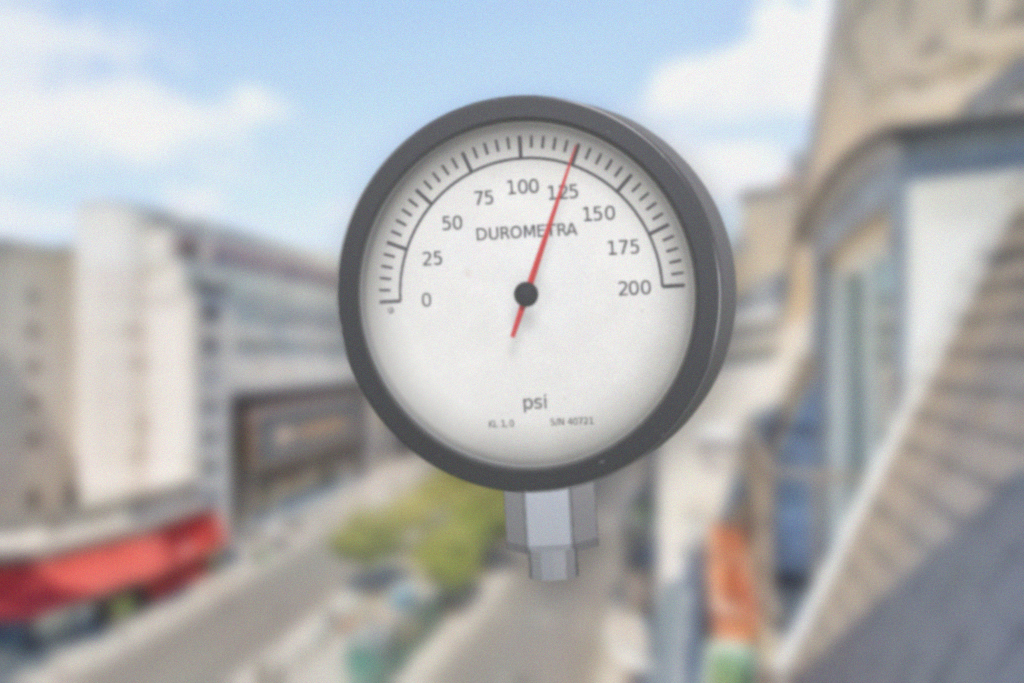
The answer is 125 psi
